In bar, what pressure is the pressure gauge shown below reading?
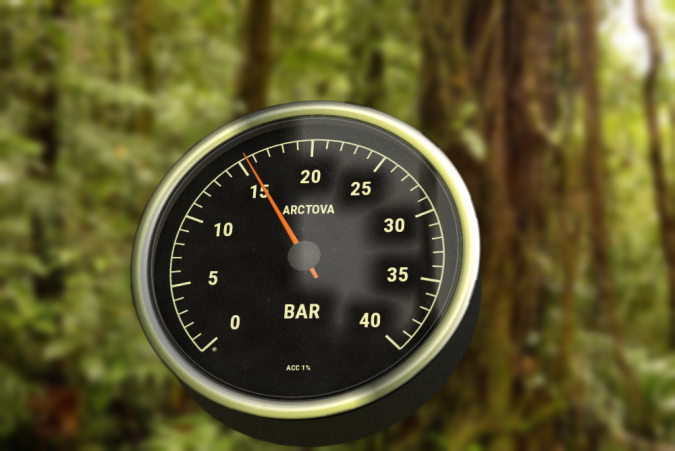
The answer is 15.5 bar
